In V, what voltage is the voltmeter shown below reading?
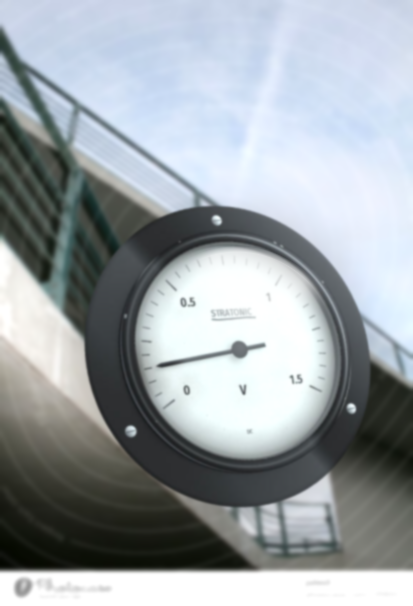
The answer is 0.15 V
